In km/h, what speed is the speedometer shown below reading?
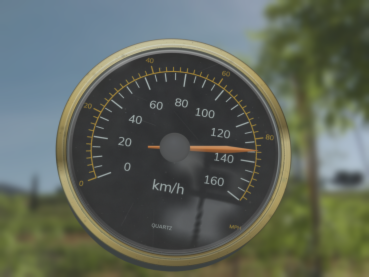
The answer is 135 km/h
